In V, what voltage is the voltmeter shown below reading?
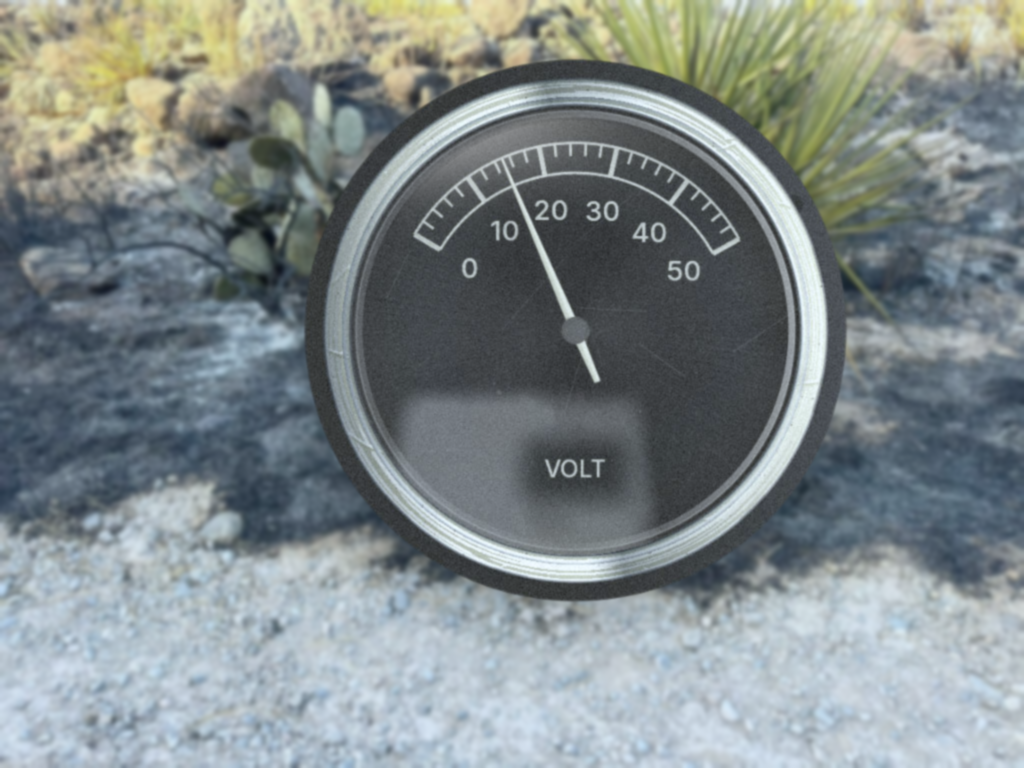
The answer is 15 V
